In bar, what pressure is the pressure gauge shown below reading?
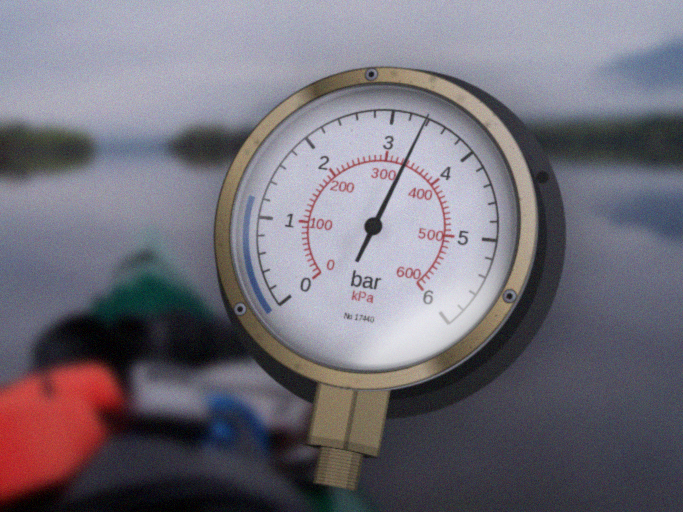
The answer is 3.4 bar
